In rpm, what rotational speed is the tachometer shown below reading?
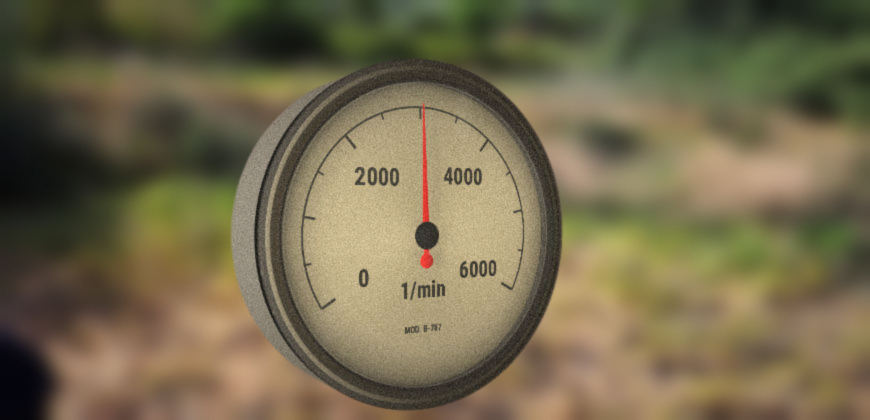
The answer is 3000 rpm
